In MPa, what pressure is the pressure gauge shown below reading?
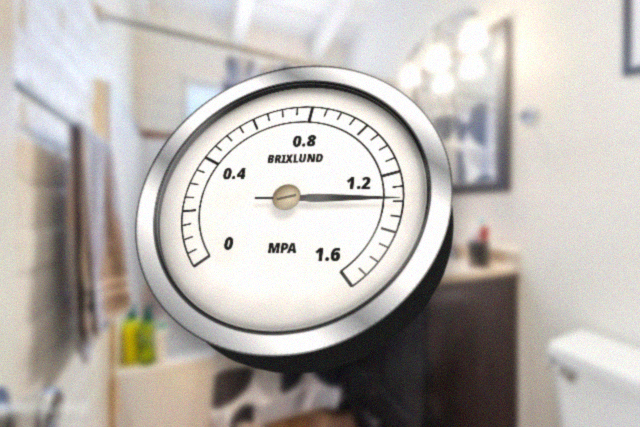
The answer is 1.3 MPa
